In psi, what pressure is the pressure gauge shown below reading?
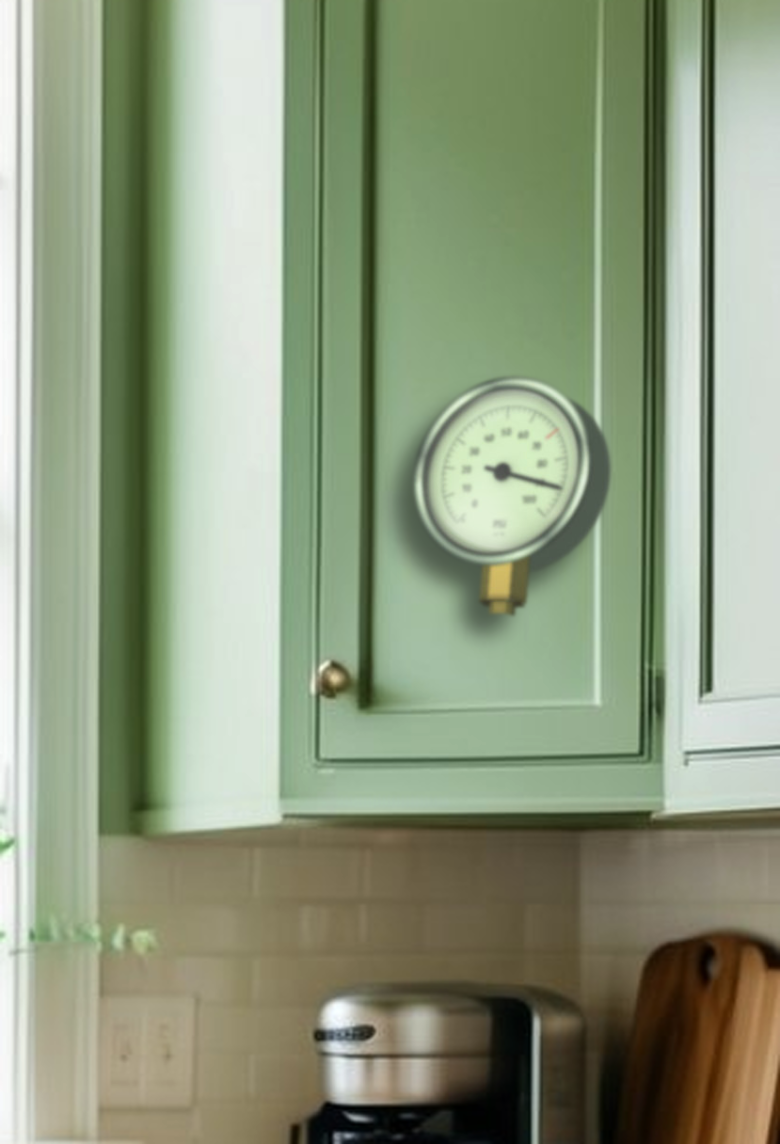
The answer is 90 psi
